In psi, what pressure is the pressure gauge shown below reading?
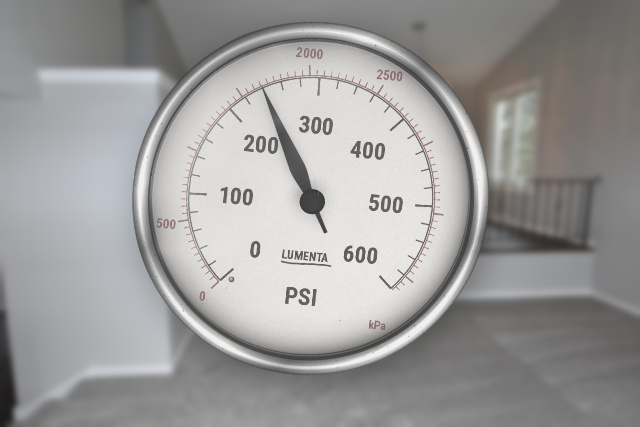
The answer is 240 psi
